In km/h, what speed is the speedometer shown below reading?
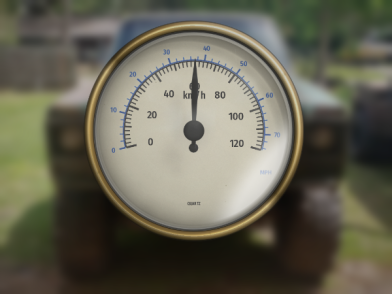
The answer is 60 km/h
